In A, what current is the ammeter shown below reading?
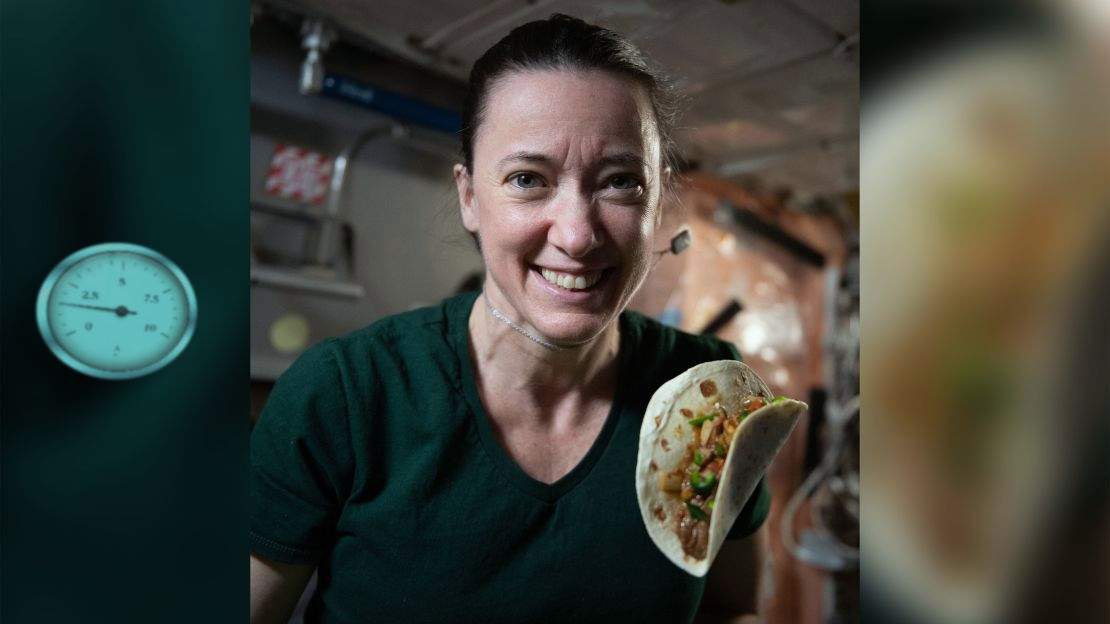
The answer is 1.5 A
